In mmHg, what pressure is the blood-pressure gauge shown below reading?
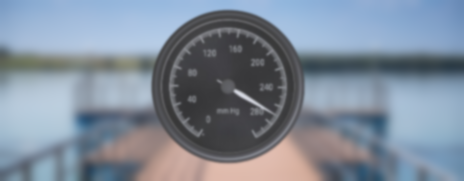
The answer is 270 mmHg
